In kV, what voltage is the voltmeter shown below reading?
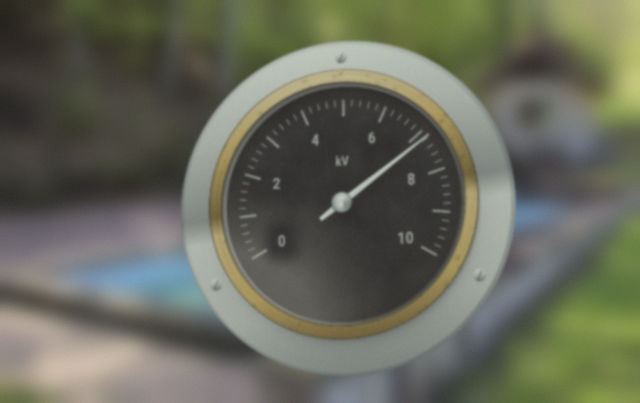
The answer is 7.2 kV
